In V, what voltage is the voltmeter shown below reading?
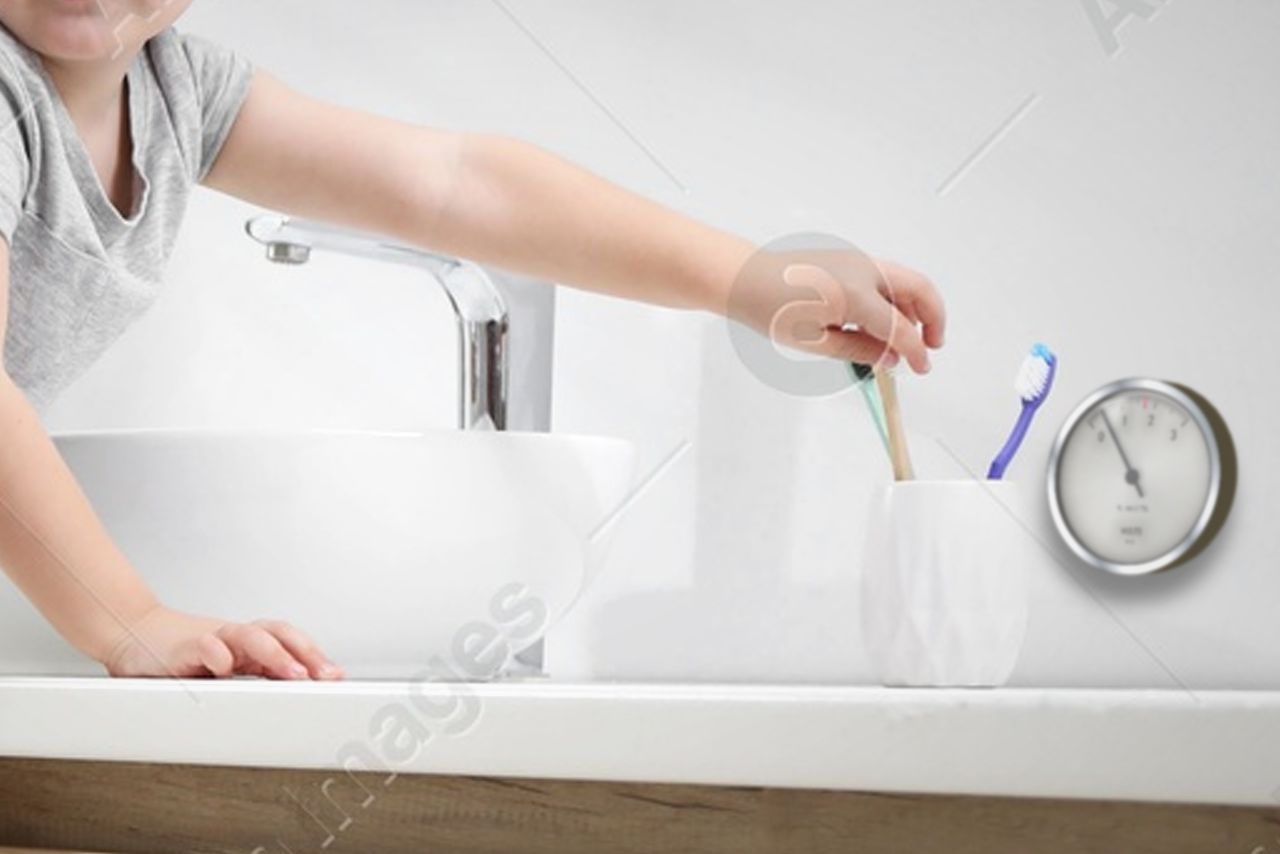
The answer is 0.5 V
